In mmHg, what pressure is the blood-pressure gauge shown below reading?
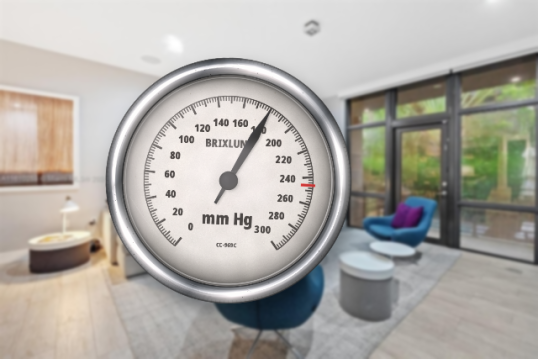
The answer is 180 mmHg
